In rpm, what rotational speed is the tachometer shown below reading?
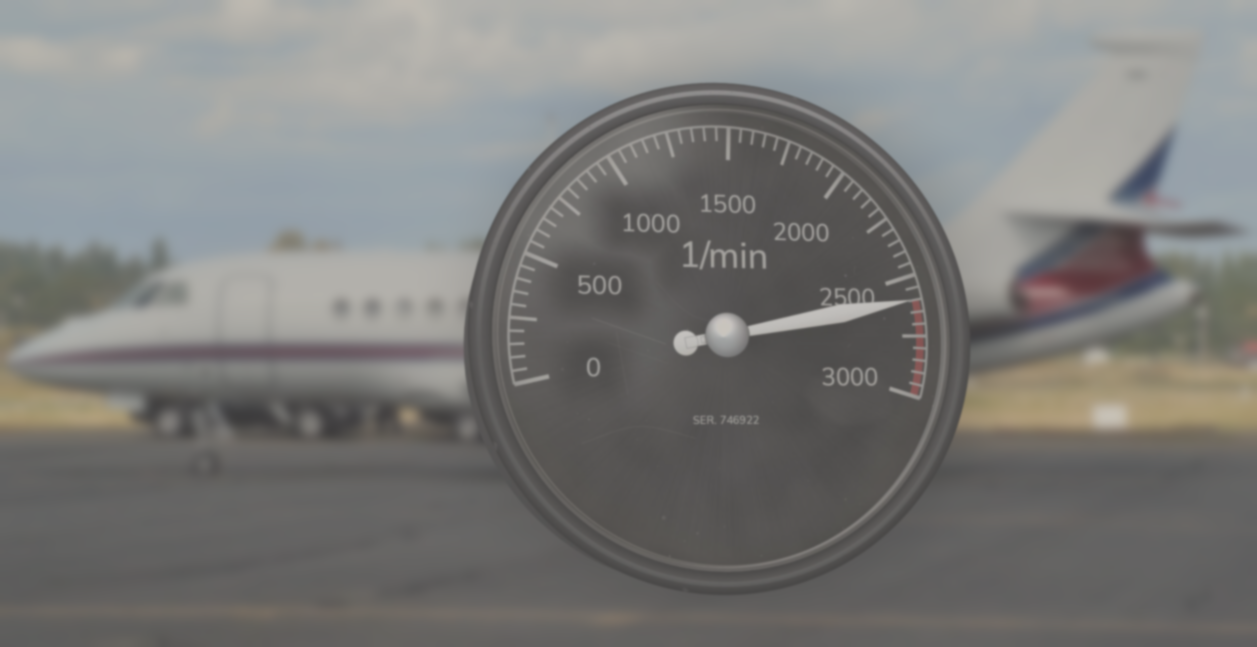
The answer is 2600 rpm
